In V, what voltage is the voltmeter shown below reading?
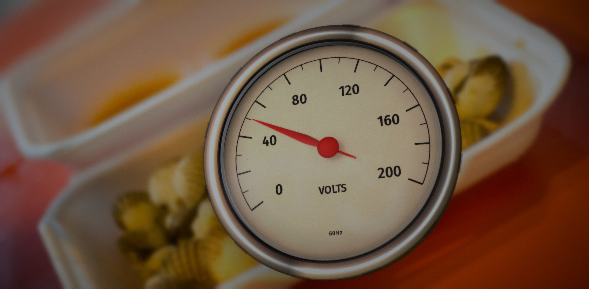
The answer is 50 V
